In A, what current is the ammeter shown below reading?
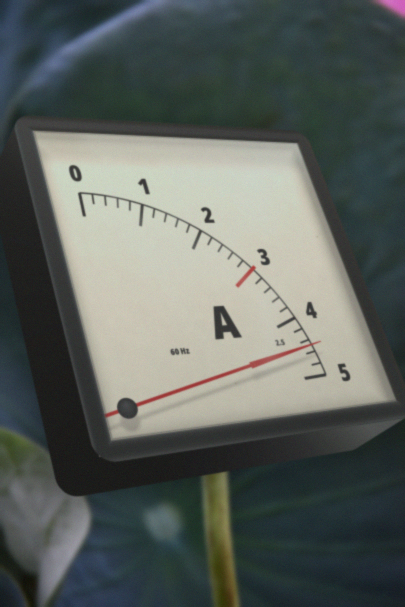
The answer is 4.5 A
